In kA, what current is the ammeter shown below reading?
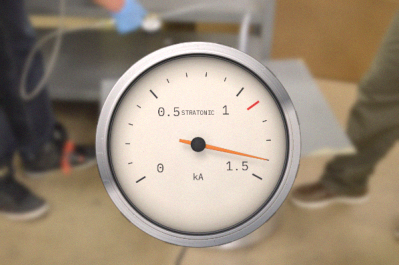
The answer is 1.4 kA
